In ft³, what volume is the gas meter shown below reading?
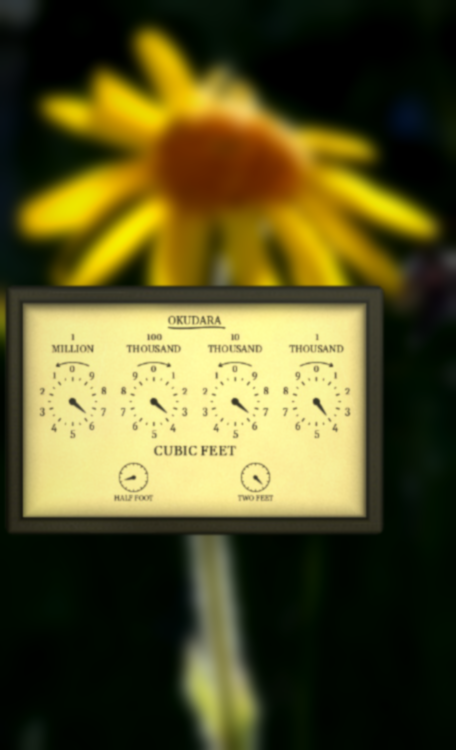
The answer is 636400 ft³
